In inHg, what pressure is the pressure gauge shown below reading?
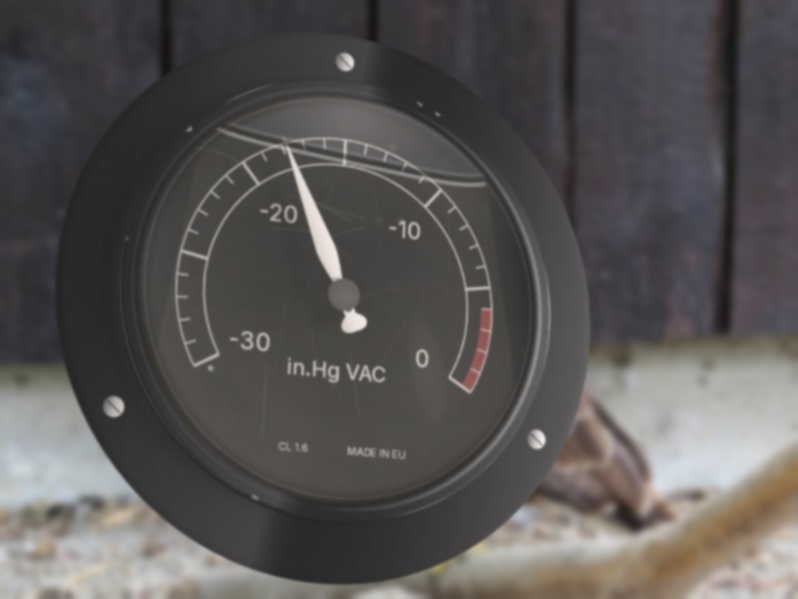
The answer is -18 inHg
